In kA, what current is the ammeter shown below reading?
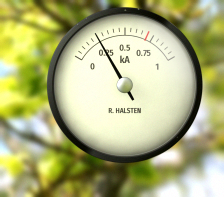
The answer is 0.25 kA
